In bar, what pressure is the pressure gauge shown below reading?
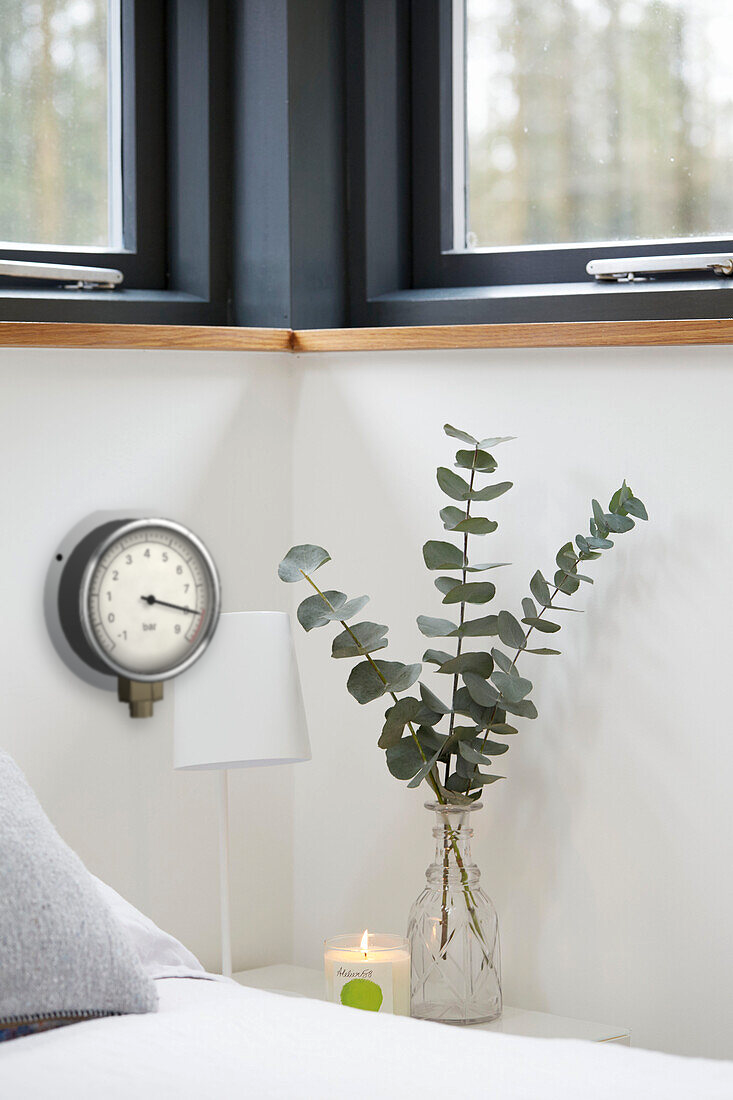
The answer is 8 bar
